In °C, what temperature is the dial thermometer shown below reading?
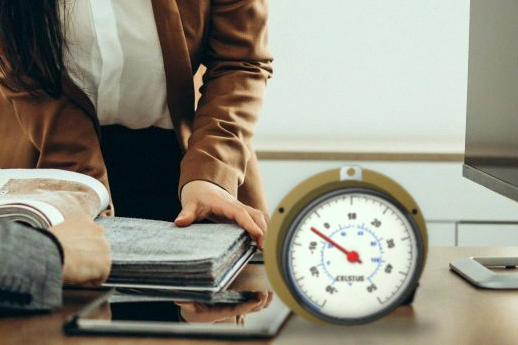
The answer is -4 °C
